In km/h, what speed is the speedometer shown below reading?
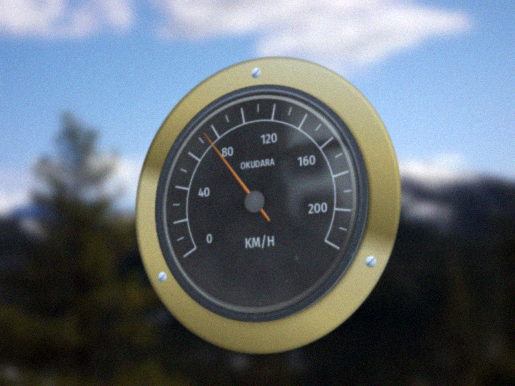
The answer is 75 km/h
